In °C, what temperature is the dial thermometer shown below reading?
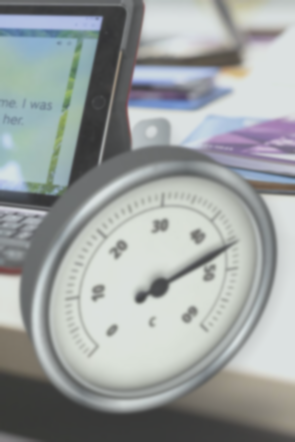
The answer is 45 °C
